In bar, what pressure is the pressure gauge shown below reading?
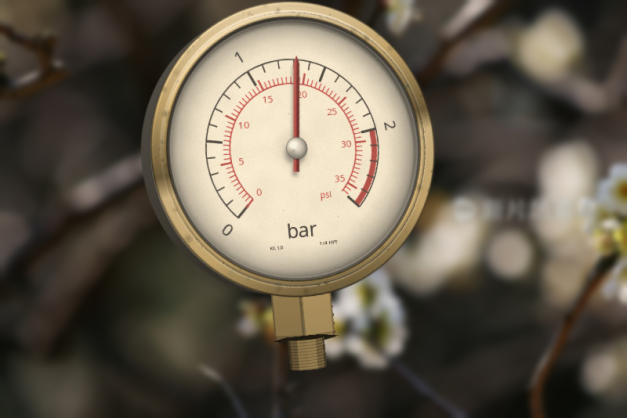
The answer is 1.3 bar
